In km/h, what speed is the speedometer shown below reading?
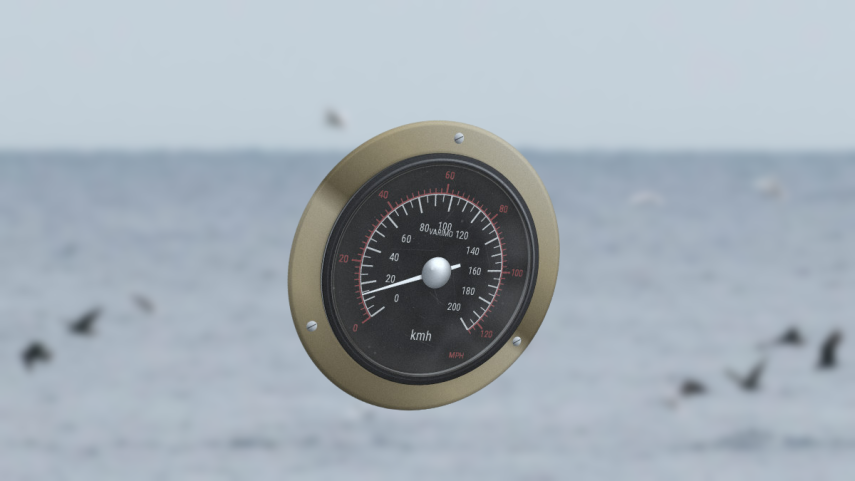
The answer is 15 km/h
